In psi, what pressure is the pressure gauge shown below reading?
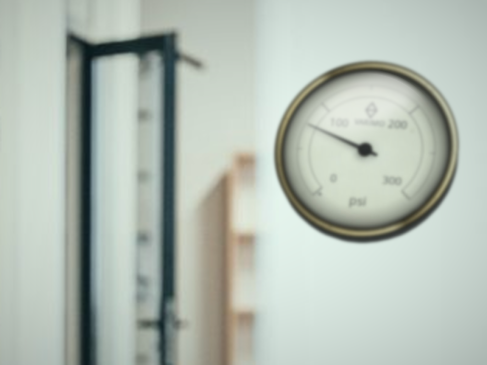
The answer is 75 psi
